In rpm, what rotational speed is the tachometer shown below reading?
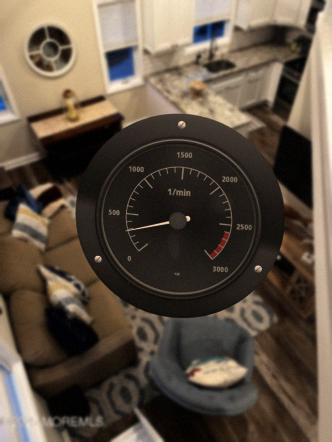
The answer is 300 rpm
